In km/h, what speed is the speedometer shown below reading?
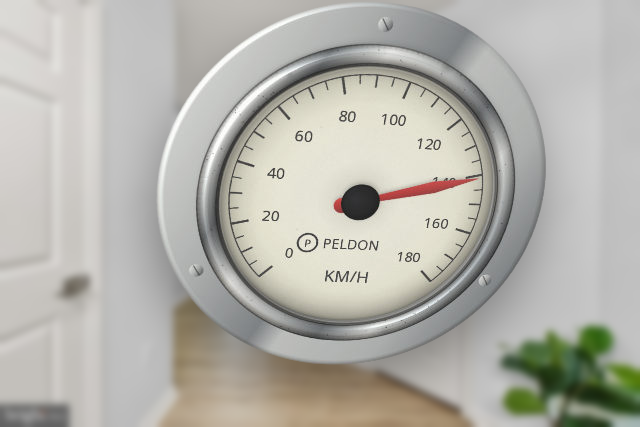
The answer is 140 km/h
